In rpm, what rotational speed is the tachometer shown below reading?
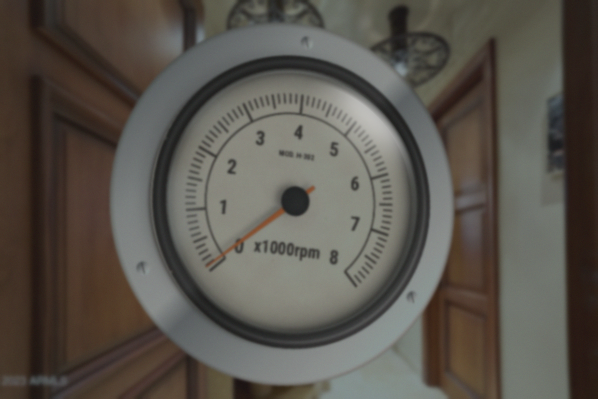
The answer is 100 rpm
